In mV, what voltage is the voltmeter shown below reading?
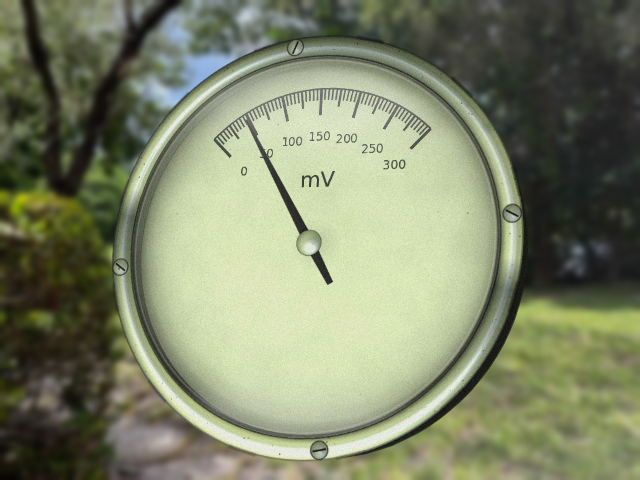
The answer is 50 mV
